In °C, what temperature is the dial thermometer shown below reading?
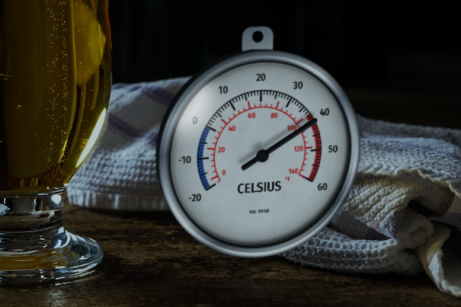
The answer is 40 °C
